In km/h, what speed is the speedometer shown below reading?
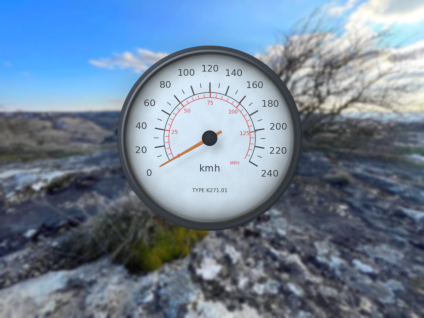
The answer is 0 km/h
